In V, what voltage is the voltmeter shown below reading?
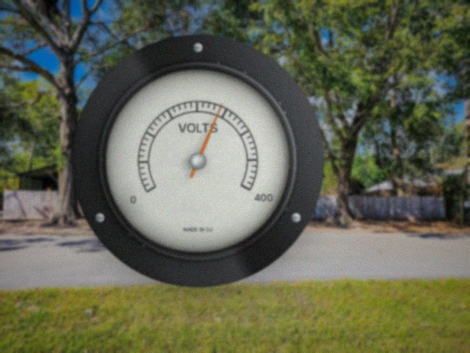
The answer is 240 V
